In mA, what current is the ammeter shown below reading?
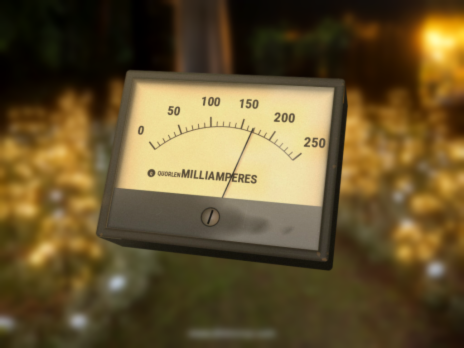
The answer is 170 mA
